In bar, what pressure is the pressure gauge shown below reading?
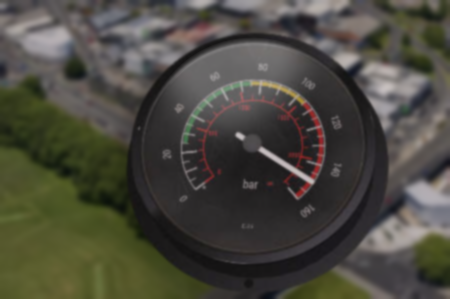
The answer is 150 bar
